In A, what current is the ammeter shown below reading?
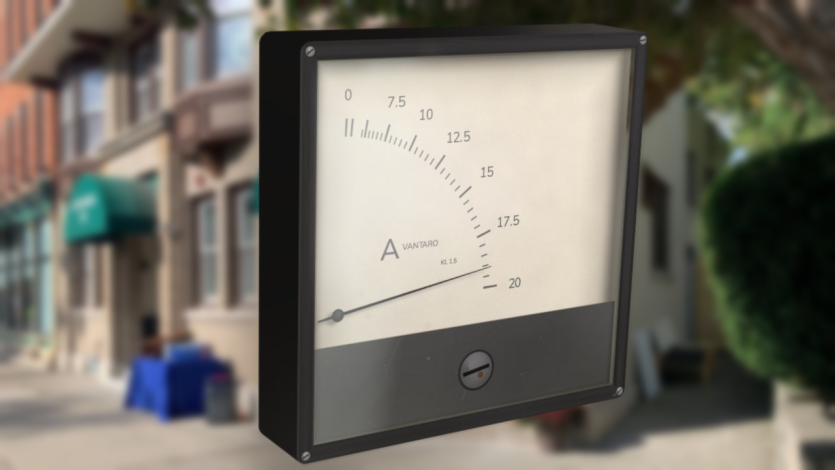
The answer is 19 A
